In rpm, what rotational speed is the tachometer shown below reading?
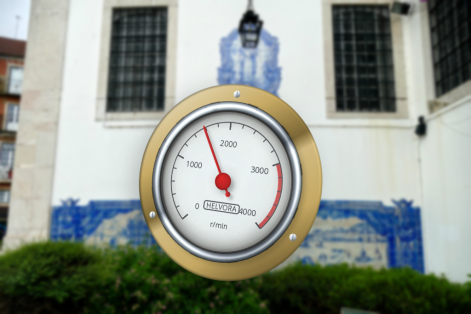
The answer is 1600 rpm
